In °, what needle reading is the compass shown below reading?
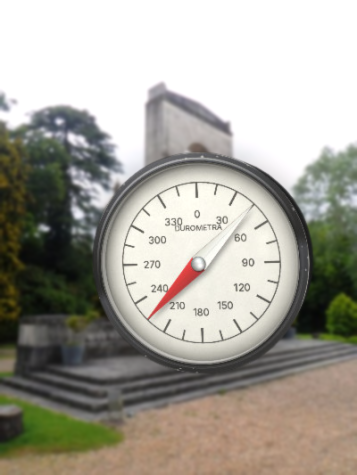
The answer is 225 °
